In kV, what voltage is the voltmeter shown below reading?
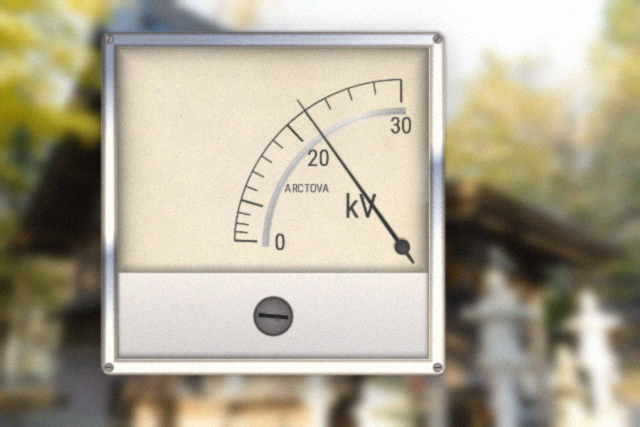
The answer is 22 kV
